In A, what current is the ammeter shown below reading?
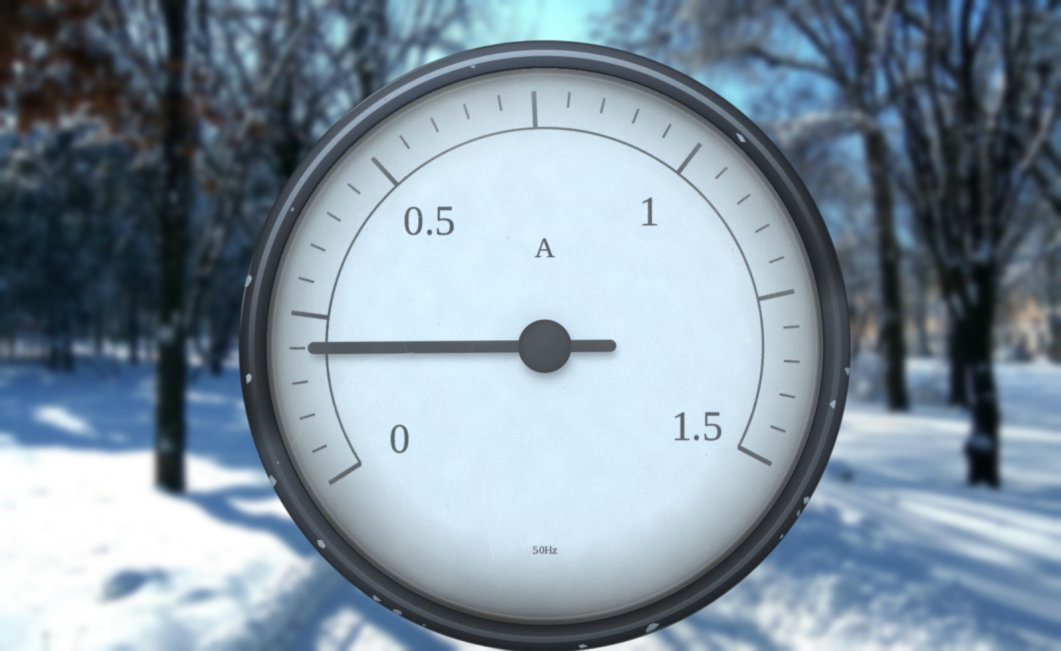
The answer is 0.2 A
